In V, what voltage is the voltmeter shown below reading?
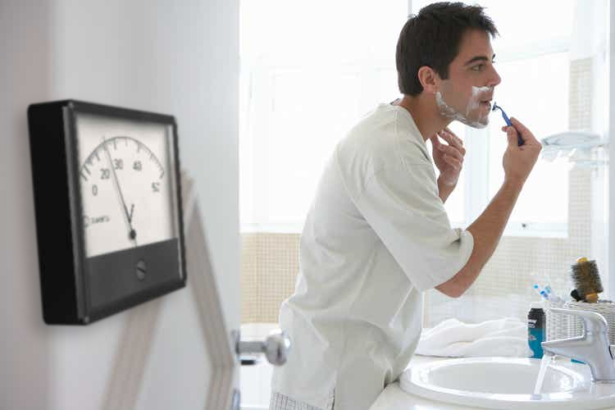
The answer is 25 V
